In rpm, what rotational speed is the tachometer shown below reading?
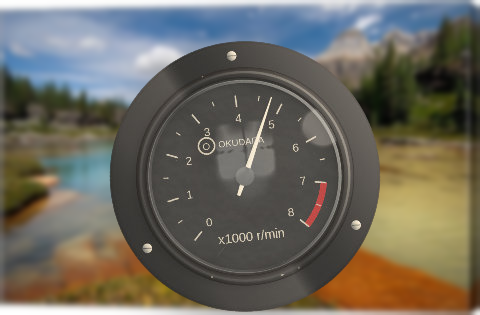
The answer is 4750 rpm
